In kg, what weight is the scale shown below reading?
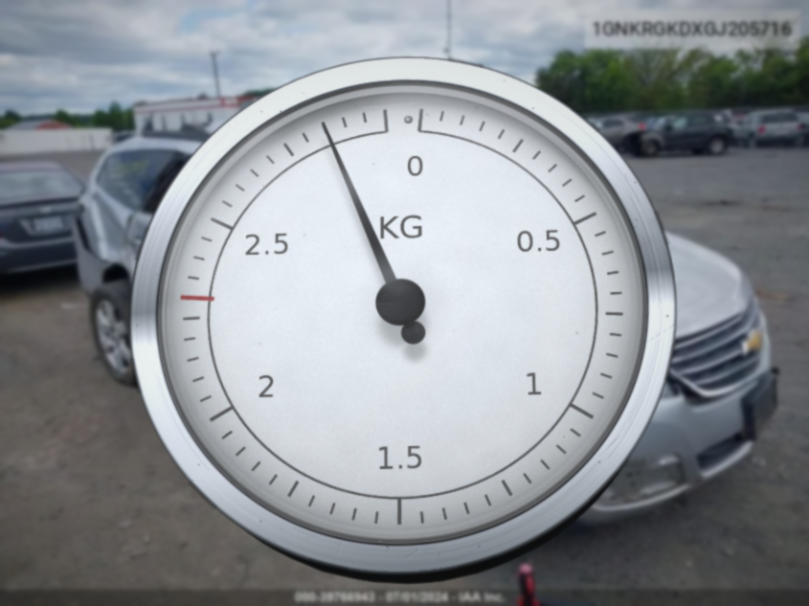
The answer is 2.85 kg
